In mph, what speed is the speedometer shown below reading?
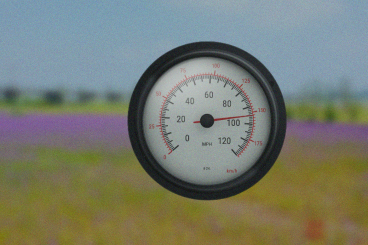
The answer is 95 mph
